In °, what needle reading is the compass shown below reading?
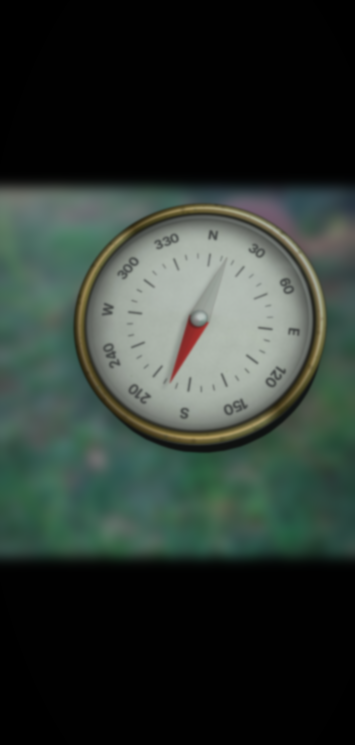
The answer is 195 °
